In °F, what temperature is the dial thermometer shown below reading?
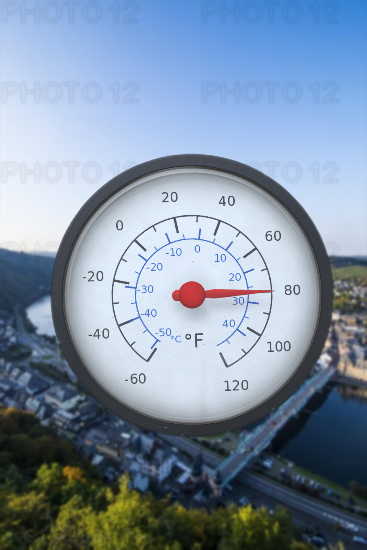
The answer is 80 °F
